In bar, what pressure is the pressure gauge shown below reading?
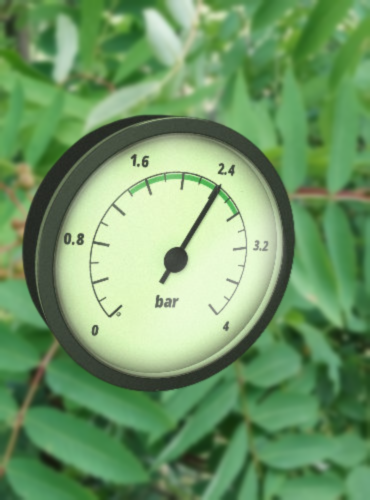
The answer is 2.4 bar
